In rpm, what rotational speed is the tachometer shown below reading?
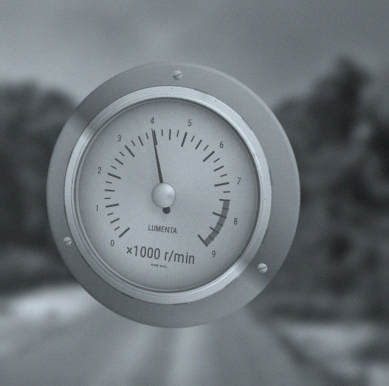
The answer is 4000 rpm
